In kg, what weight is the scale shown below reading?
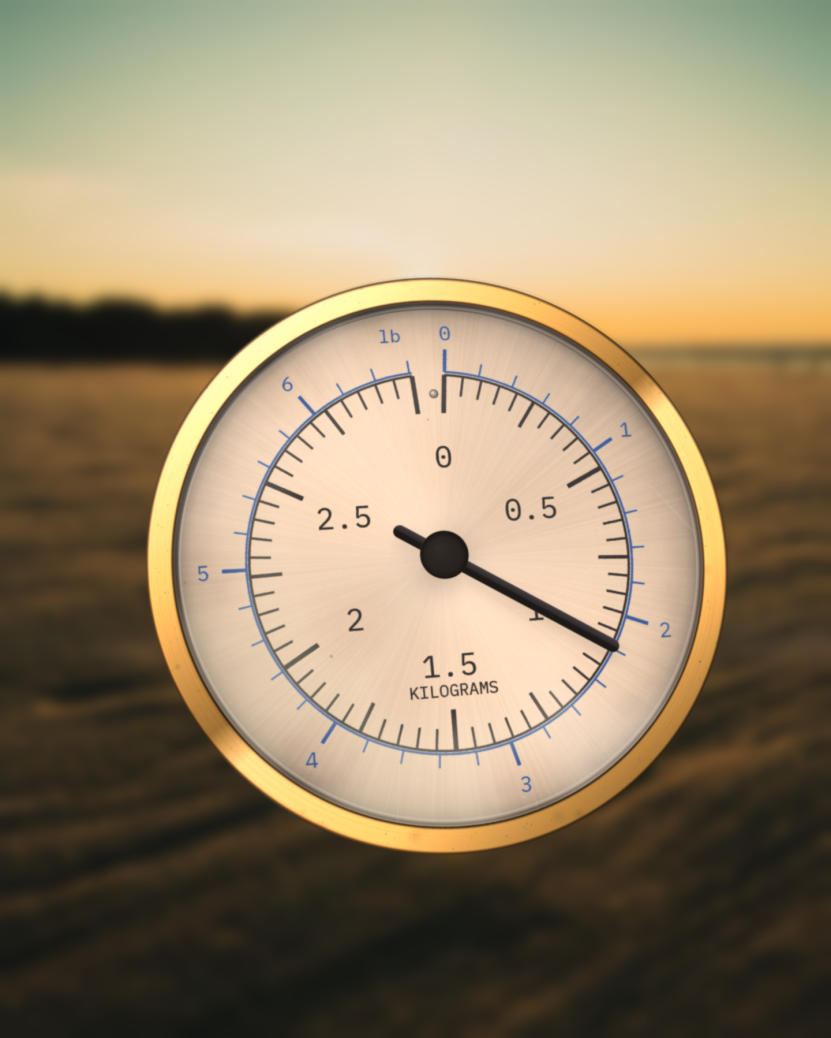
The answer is 1 kg
